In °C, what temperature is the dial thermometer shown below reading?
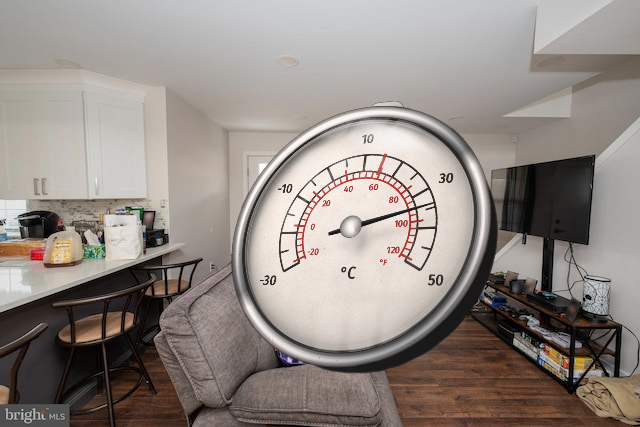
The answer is 35 °C
